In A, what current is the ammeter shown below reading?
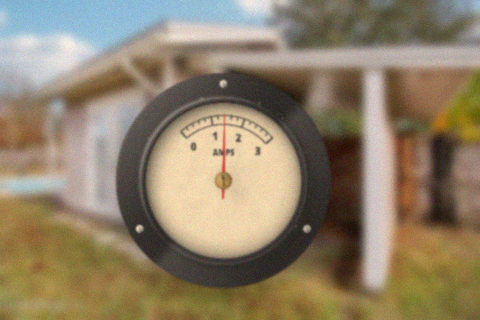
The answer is 1.4 A
